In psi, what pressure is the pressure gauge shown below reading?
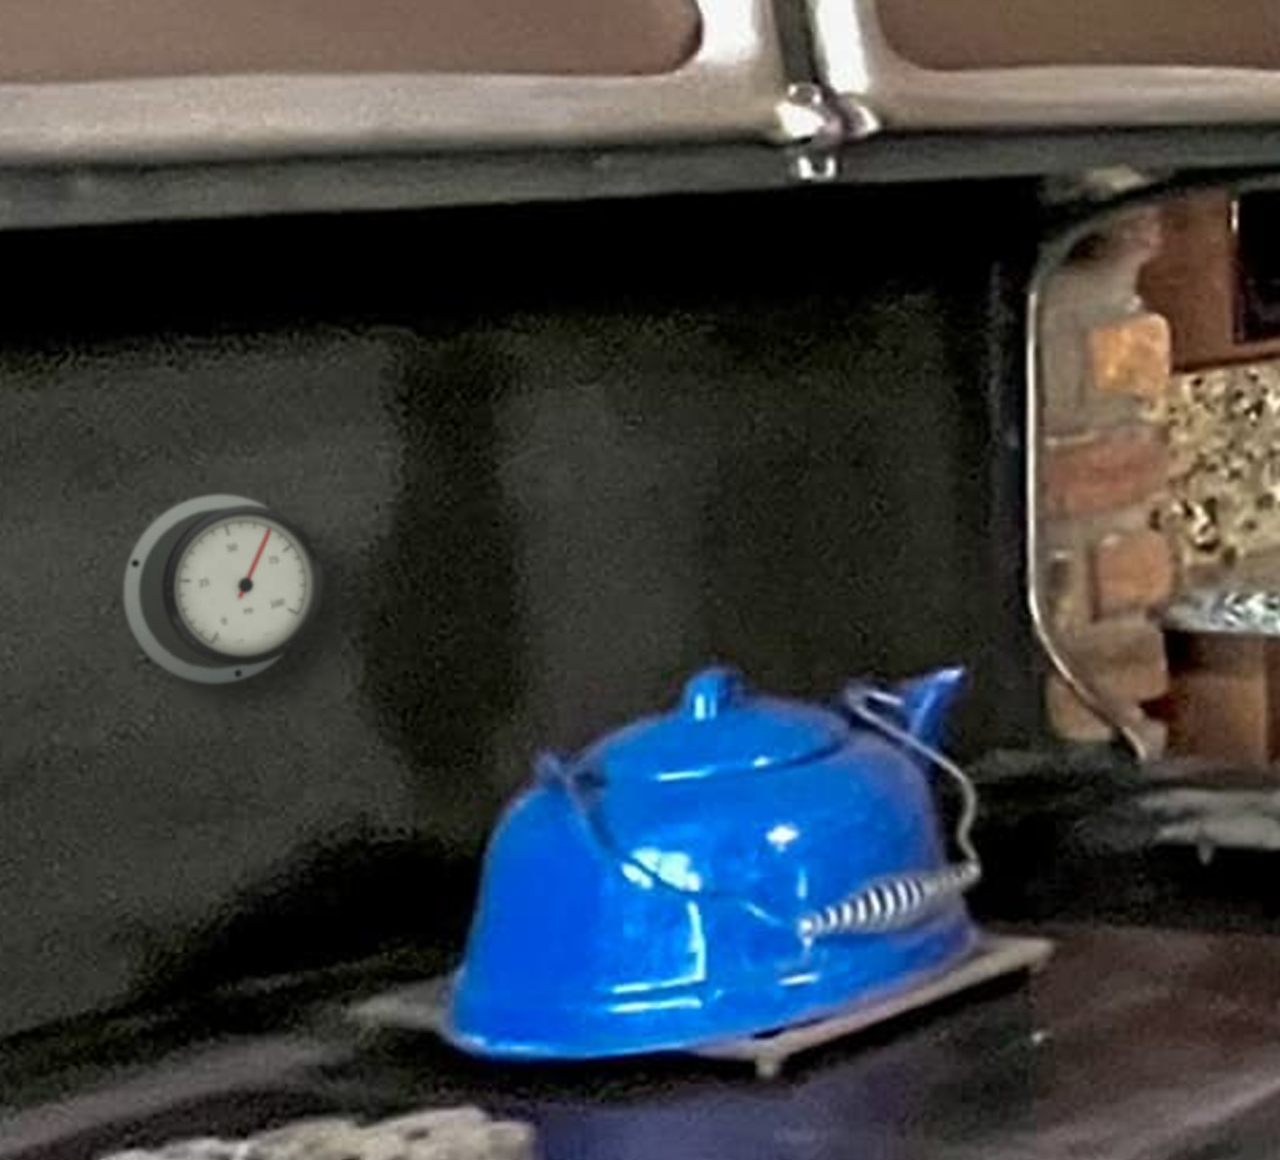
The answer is 65 psi
